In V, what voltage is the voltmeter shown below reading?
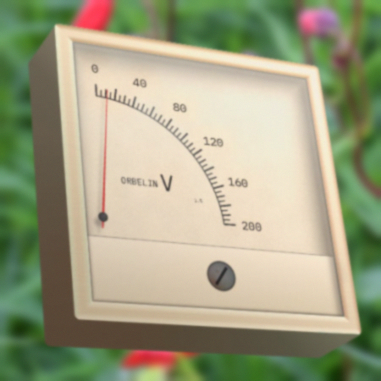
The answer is 10 V
